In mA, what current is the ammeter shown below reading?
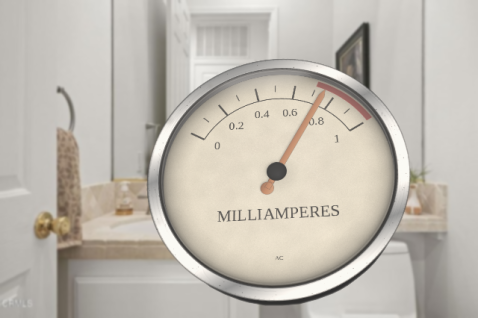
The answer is 0.75 mA
